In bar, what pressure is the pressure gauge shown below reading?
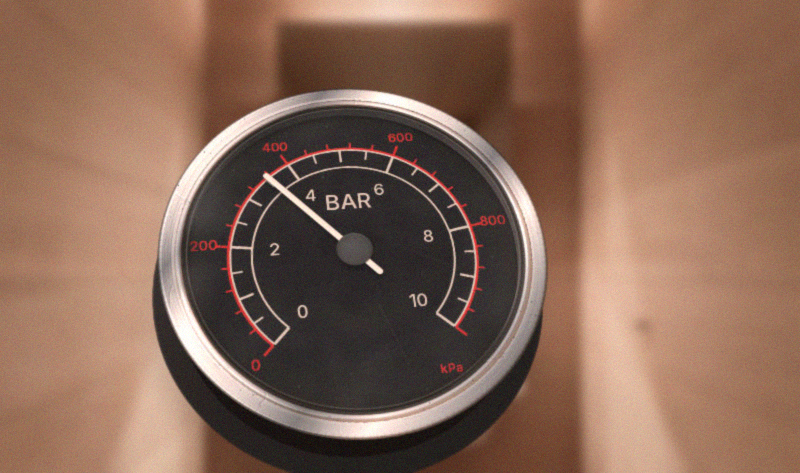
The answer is 3.5 bar
